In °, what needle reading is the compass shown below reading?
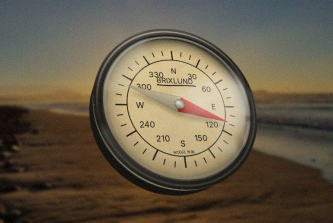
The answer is 110 °
